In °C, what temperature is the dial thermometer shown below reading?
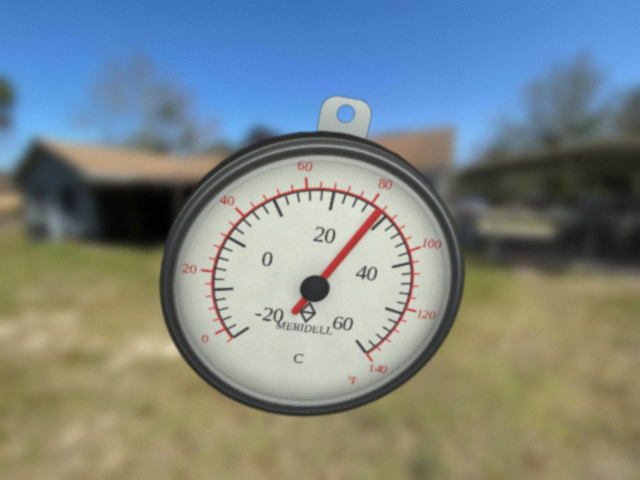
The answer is 28 °C
